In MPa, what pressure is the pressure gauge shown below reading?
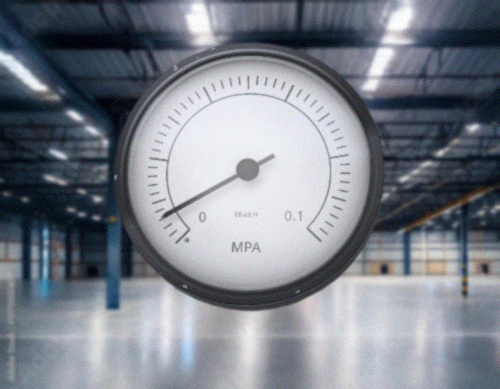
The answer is 0.006 MPa
